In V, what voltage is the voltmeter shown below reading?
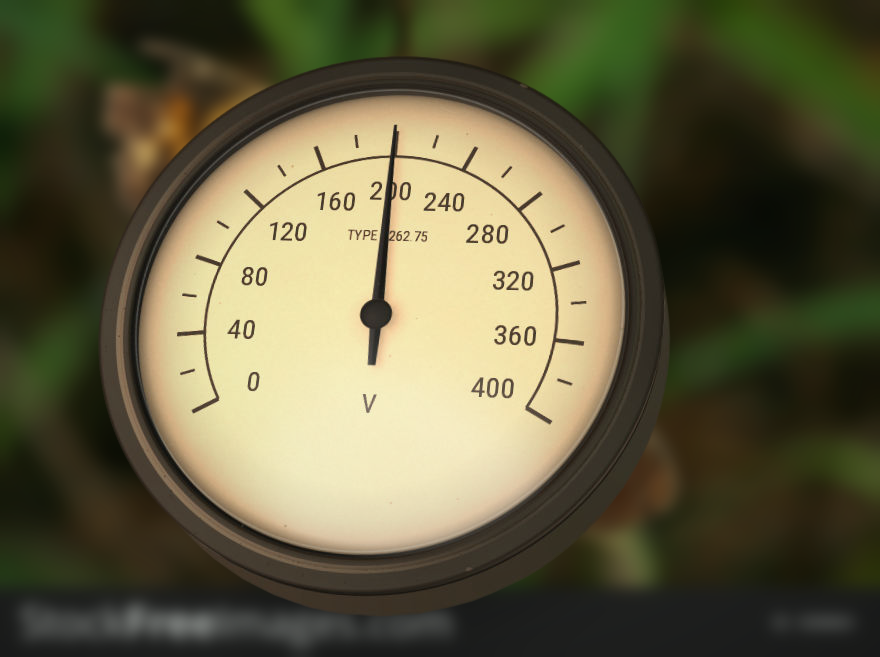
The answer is 200 V
